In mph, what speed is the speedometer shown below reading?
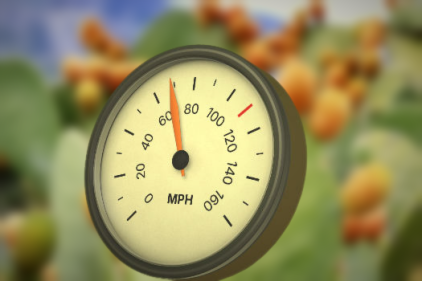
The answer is 70 mph
